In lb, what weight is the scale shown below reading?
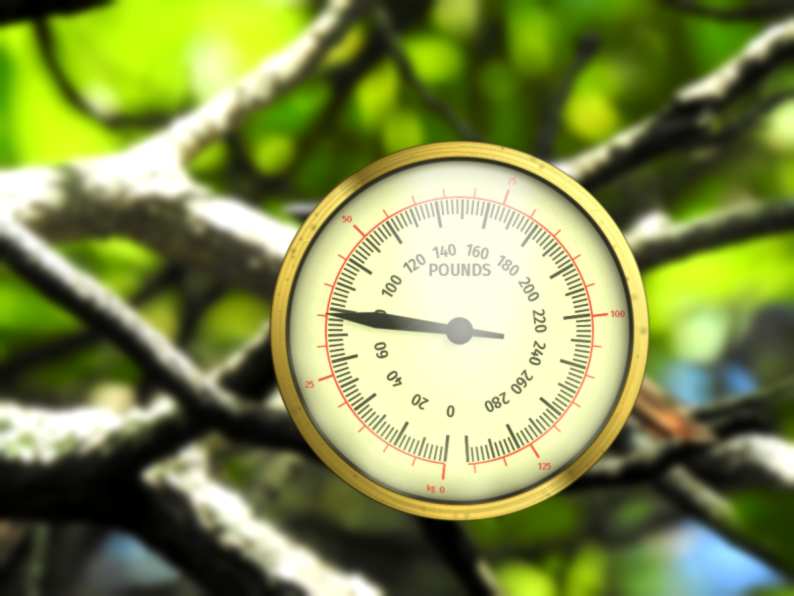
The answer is 78 lb
